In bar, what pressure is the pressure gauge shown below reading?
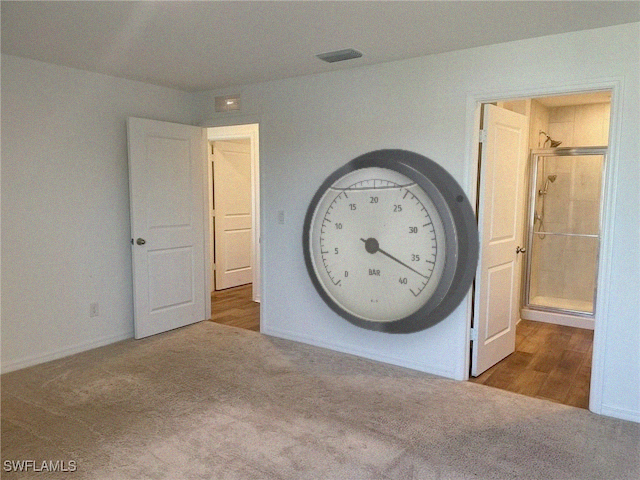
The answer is 37 bar
